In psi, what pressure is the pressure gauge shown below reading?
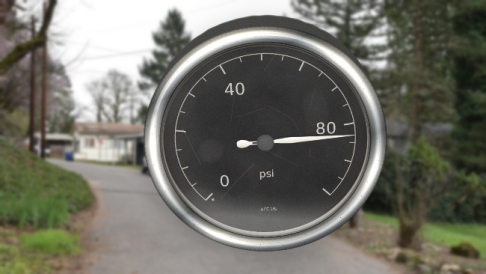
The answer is 82.5 psi
